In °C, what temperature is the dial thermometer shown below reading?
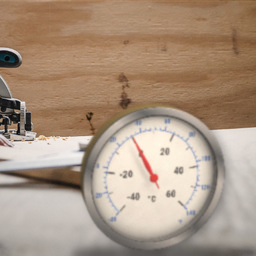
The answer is 0 °C
